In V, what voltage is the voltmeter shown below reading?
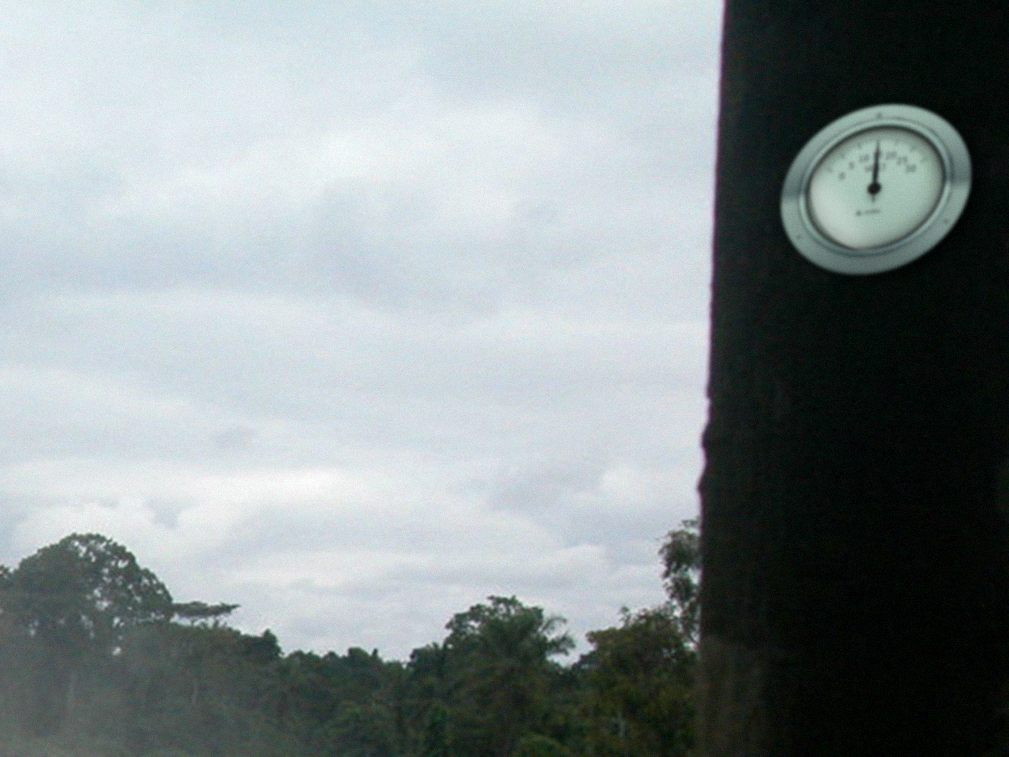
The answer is 15 V
